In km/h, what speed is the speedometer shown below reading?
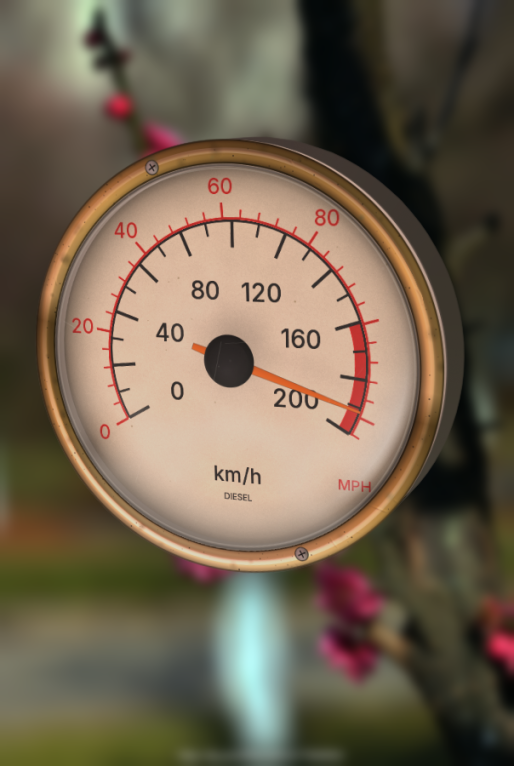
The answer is 190 km/h
